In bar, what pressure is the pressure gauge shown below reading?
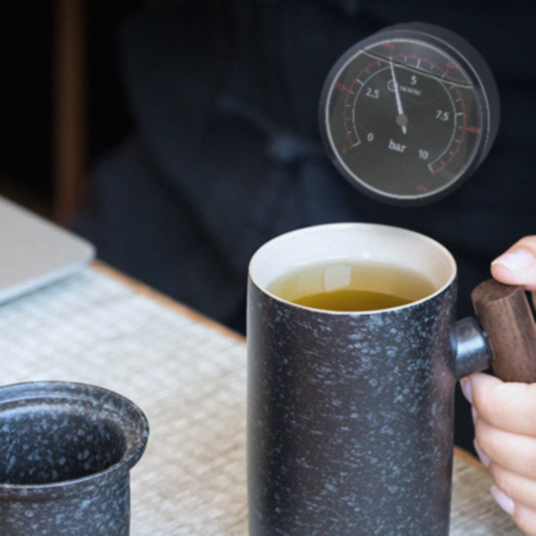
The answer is 4 bar
